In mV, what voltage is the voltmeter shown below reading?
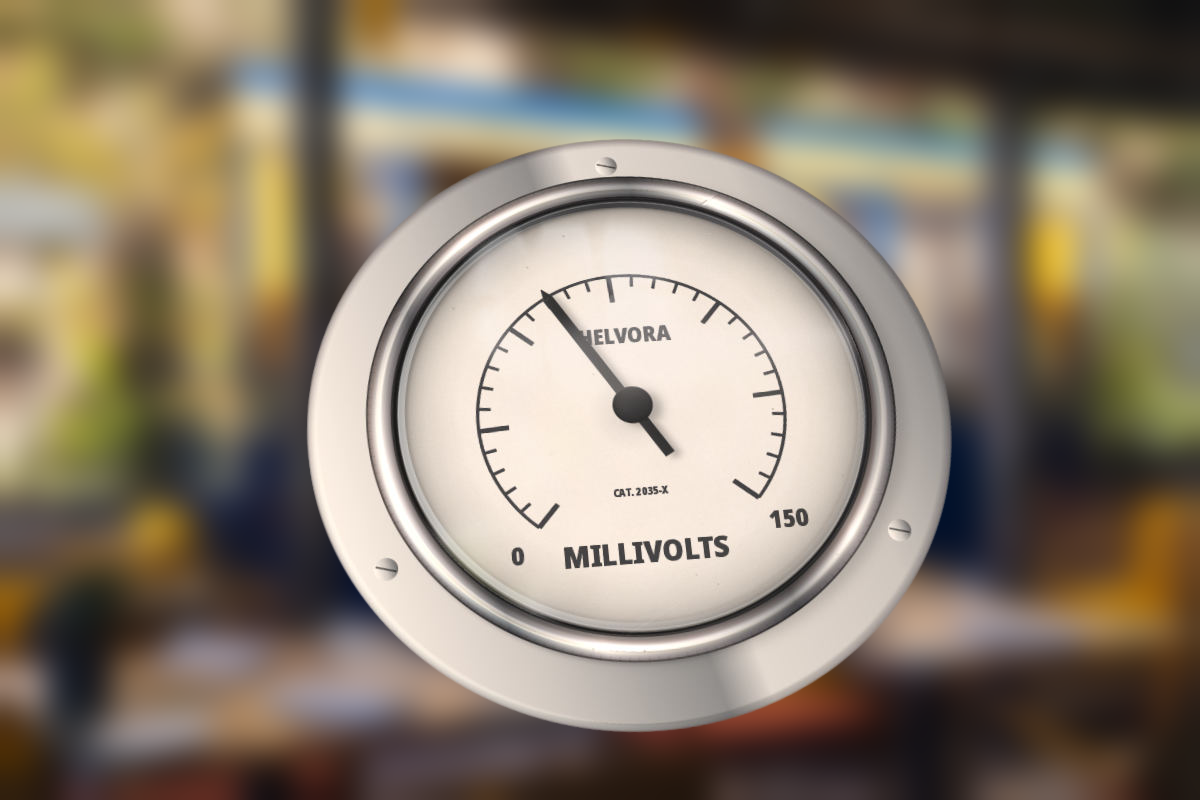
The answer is 60 mV
